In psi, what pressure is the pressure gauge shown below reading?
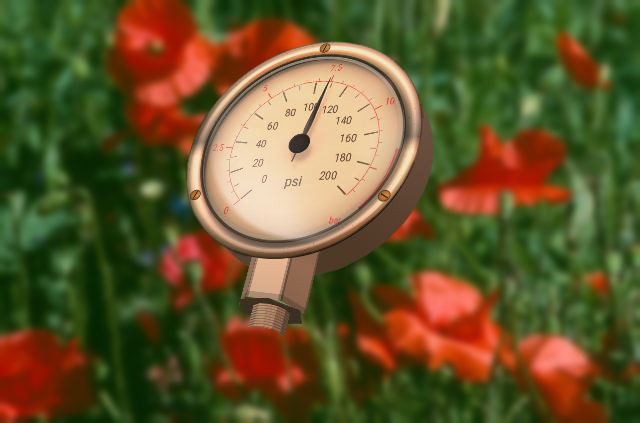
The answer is 110 psi
